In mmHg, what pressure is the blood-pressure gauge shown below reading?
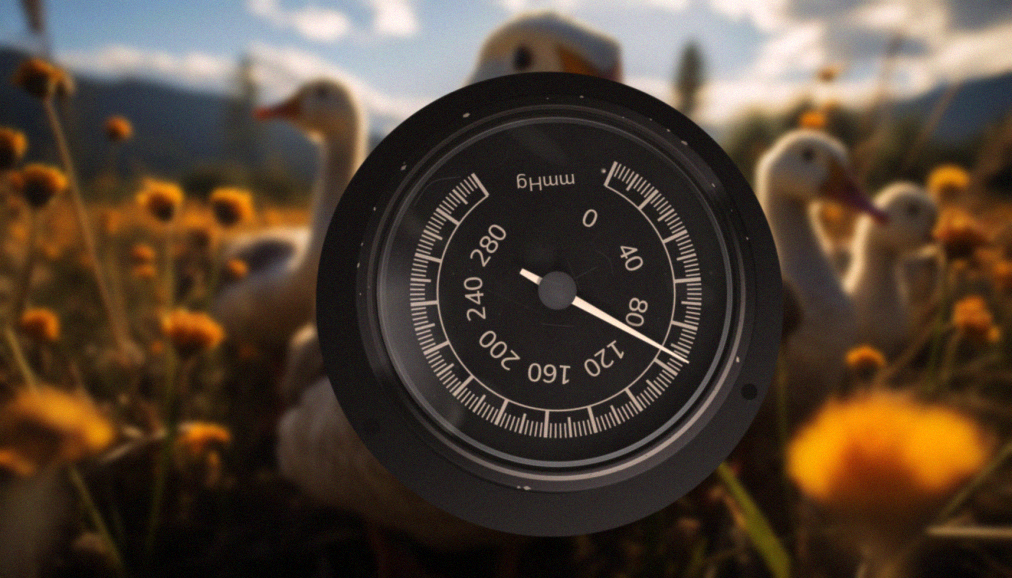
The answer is 94 mmHg
